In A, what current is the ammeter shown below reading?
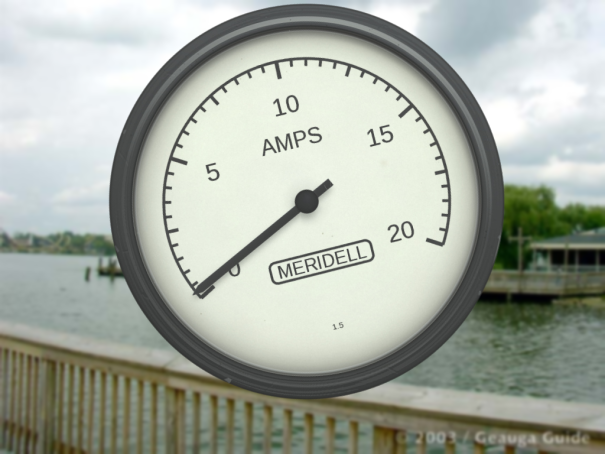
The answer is 0.25 A
